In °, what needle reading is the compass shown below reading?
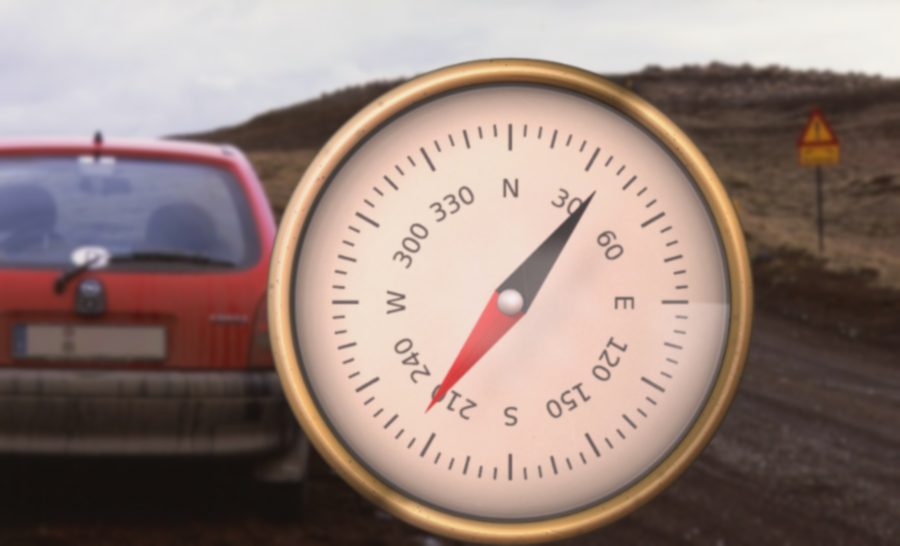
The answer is 217.5 °
